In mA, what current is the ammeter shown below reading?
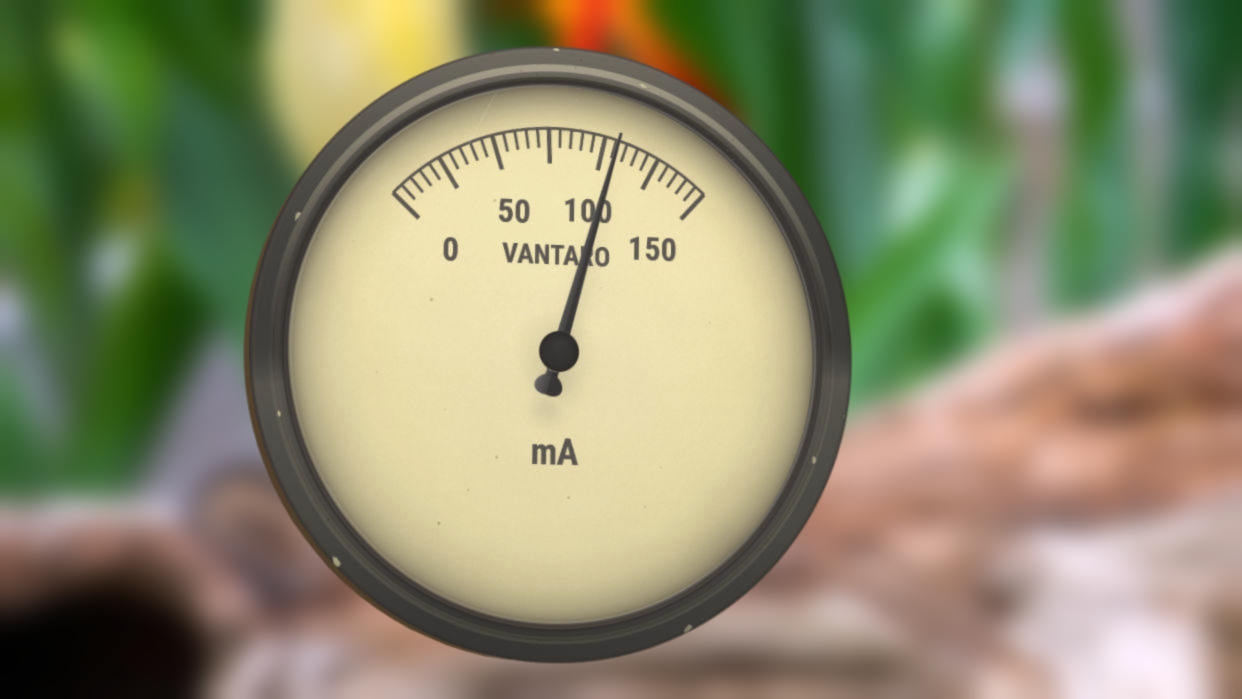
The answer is 105 mA
